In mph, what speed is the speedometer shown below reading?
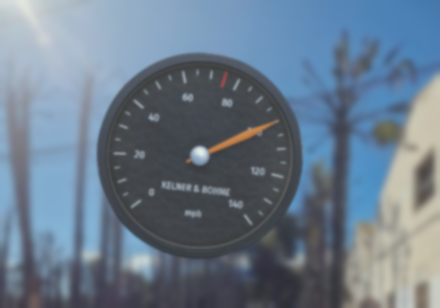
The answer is 100 mph
